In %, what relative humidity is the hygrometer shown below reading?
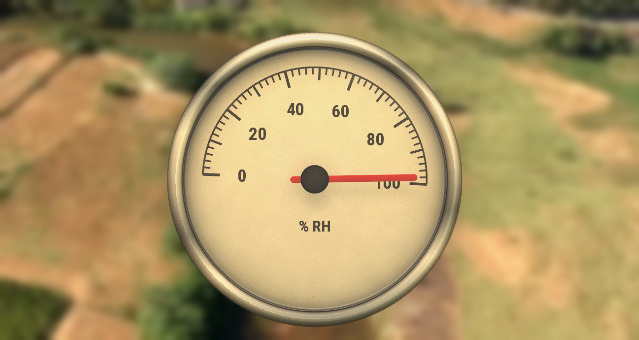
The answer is 98 %
